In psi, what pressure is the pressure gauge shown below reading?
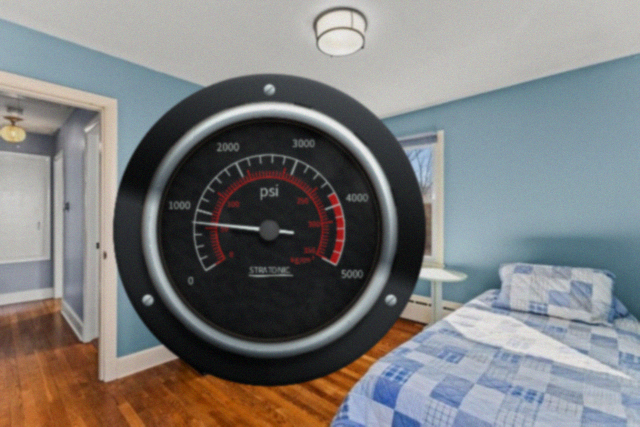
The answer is 800 psi
